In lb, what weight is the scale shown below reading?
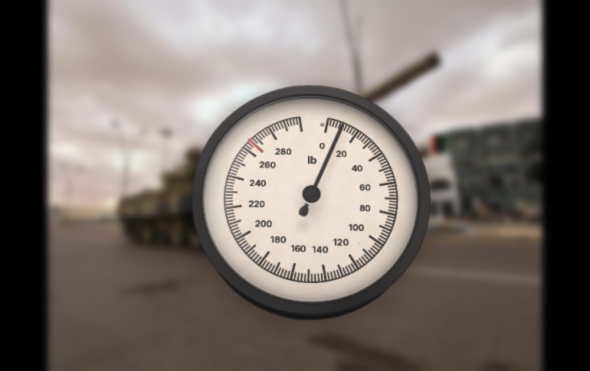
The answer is 10 lb
